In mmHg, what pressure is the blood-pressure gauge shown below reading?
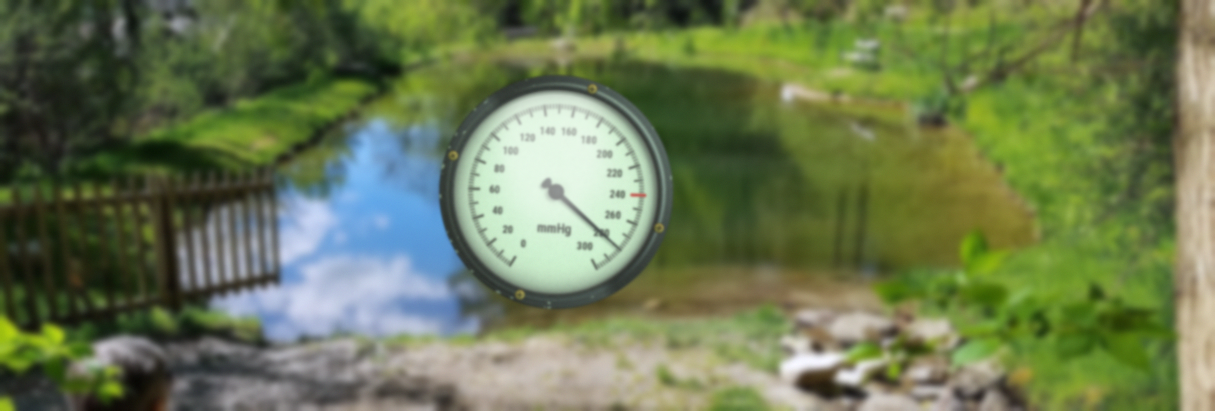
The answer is 280 mmHg
